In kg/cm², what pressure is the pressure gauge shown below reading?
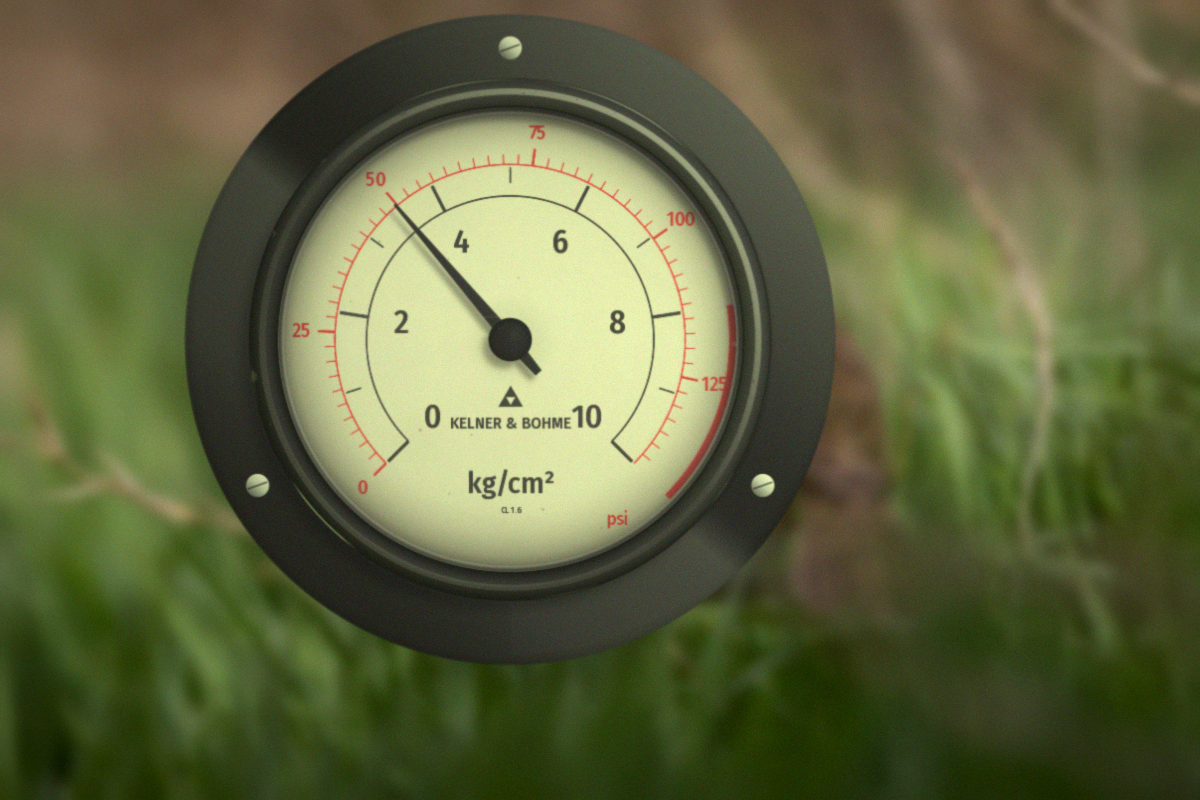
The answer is 3.5 kg/cm²
